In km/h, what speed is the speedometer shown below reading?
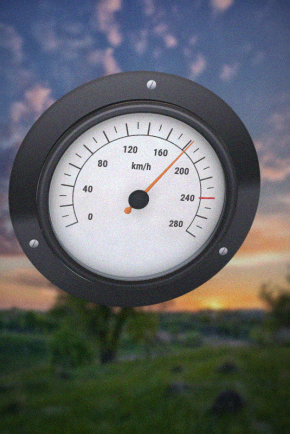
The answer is 180 km/h
